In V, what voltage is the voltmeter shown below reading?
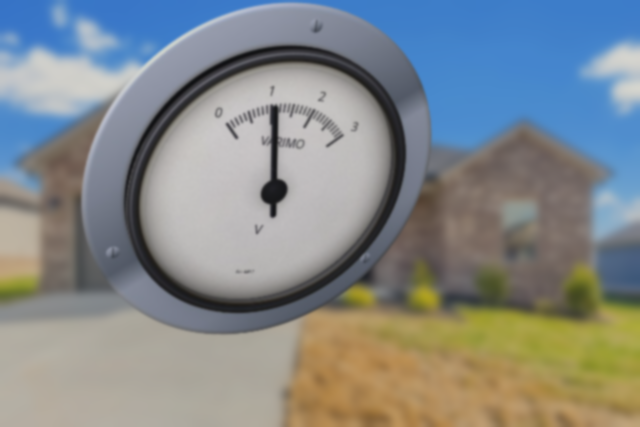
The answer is 1 V
